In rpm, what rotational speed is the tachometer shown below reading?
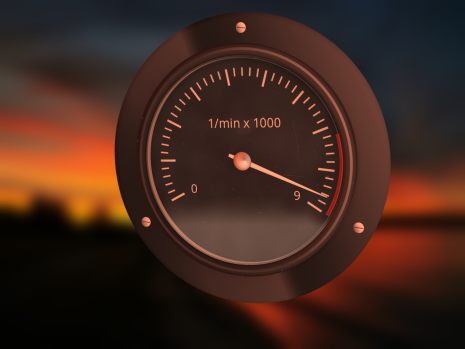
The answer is 8600 rpm
